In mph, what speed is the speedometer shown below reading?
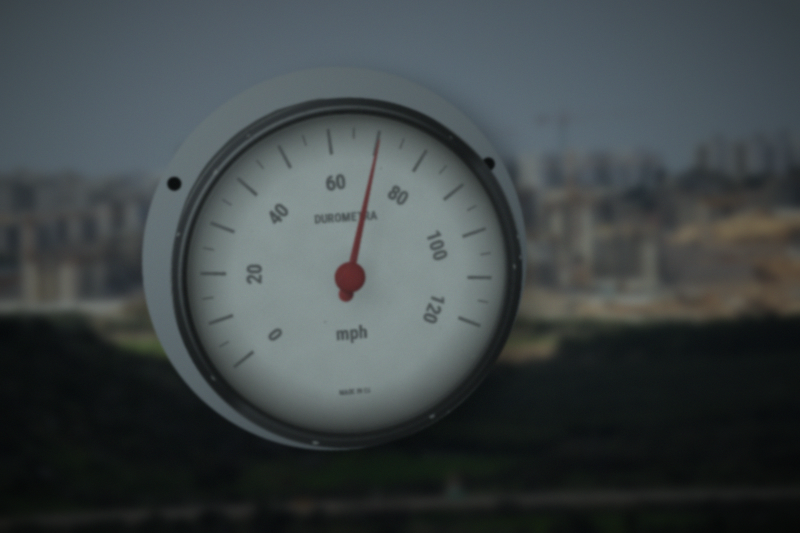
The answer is 70 mph
